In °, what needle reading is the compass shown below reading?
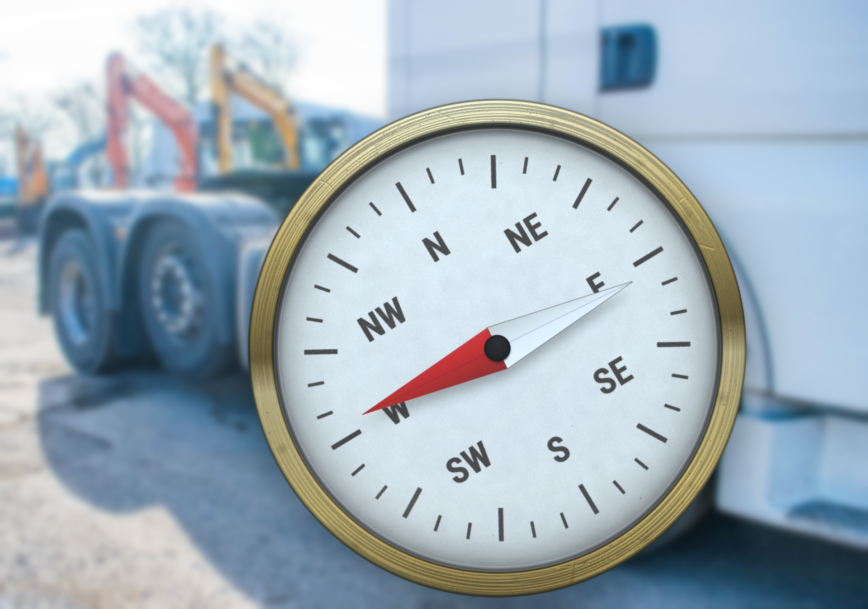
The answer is 275 °
